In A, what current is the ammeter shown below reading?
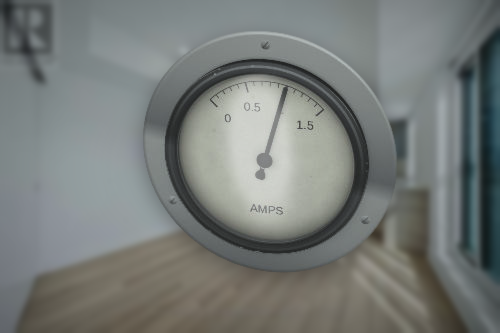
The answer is 1 A
